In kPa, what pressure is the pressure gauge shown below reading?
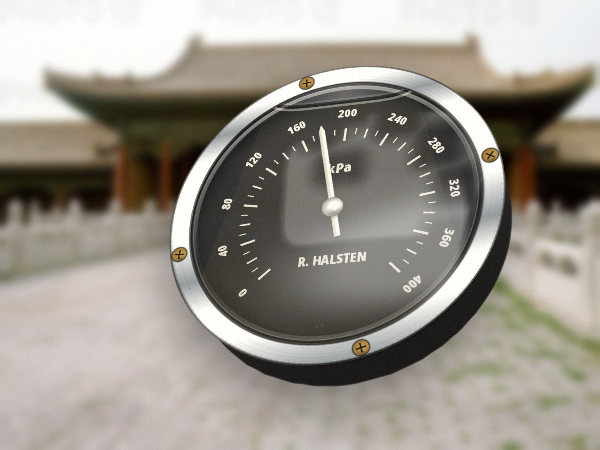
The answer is 180 kPa
